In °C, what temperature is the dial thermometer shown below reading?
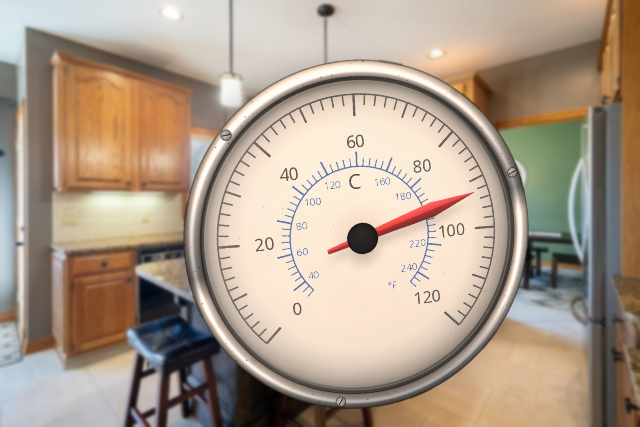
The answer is 92 °C
